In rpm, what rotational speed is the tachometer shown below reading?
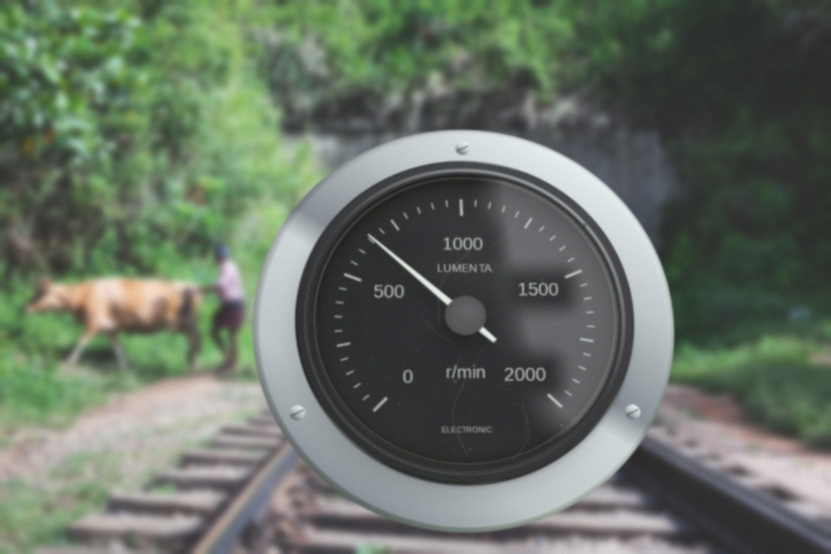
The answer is 650 rpm
